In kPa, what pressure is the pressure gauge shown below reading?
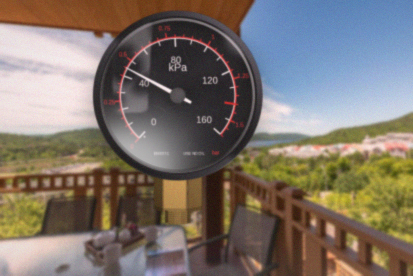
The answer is 45 kPa
